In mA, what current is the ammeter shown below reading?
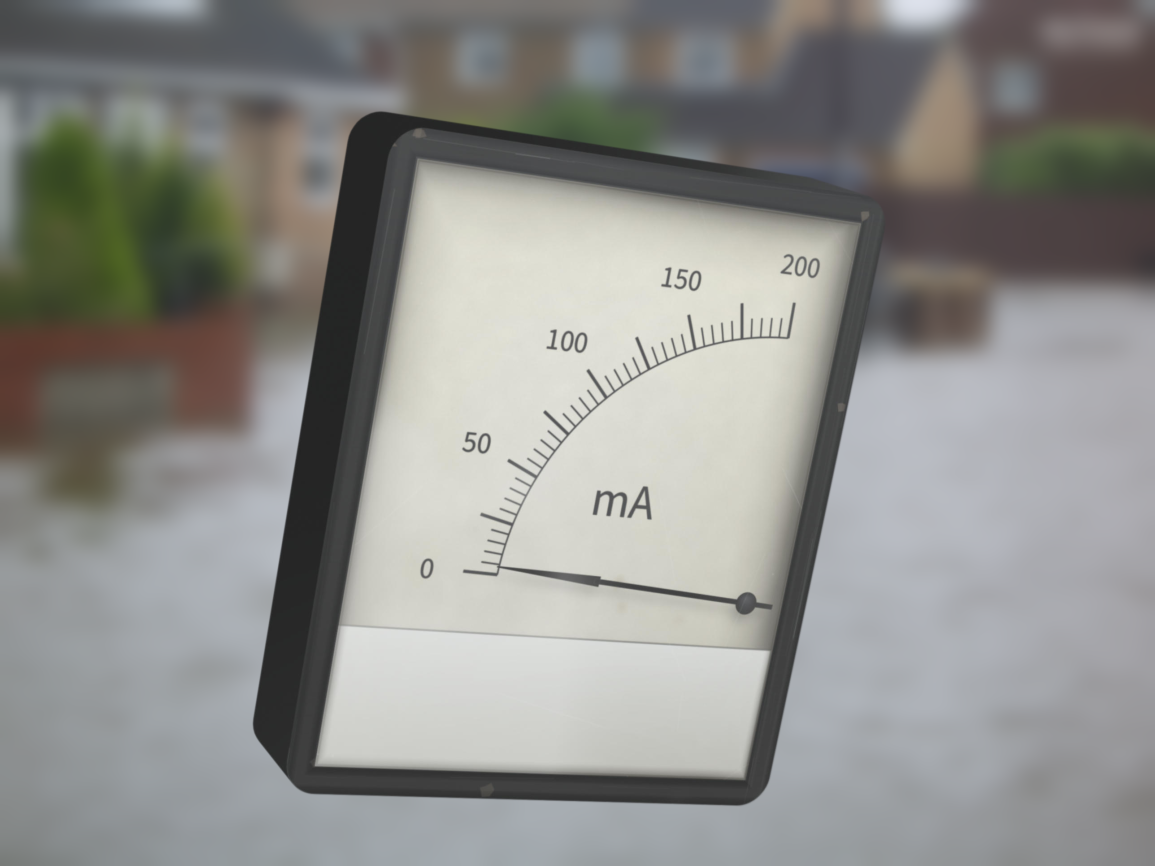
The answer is 5 mA
